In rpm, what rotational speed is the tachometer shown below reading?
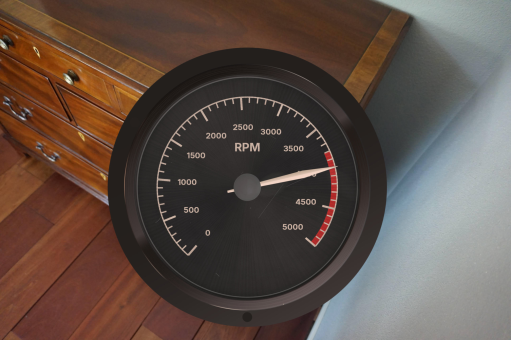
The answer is 4000 rpm
